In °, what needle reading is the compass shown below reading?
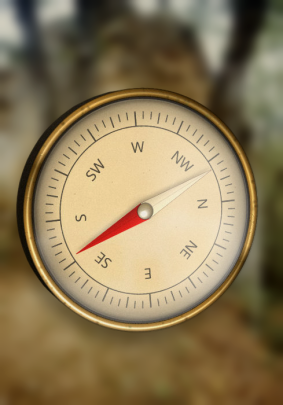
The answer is 155 °
